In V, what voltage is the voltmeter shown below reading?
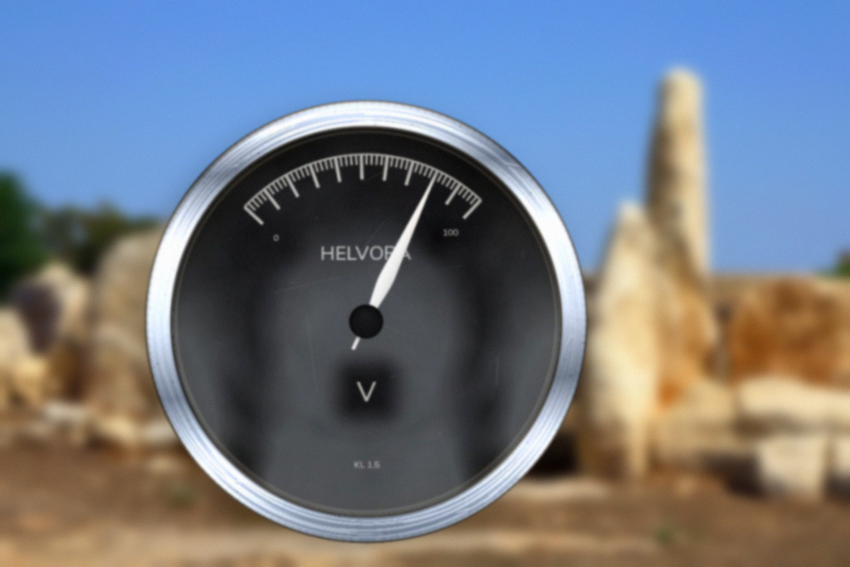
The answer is 80 V
